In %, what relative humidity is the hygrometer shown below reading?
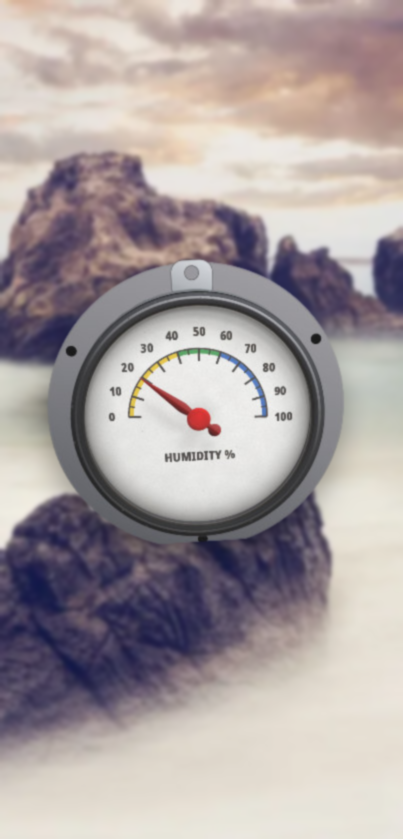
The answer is 20 %
